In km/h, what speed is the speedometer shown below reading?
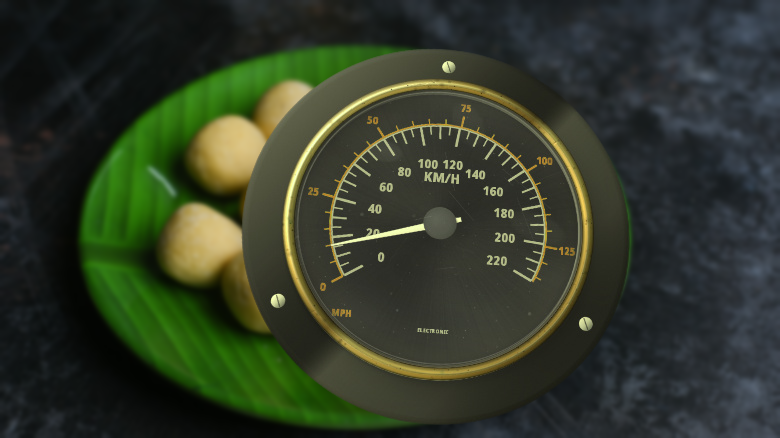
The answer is 15 km/h
